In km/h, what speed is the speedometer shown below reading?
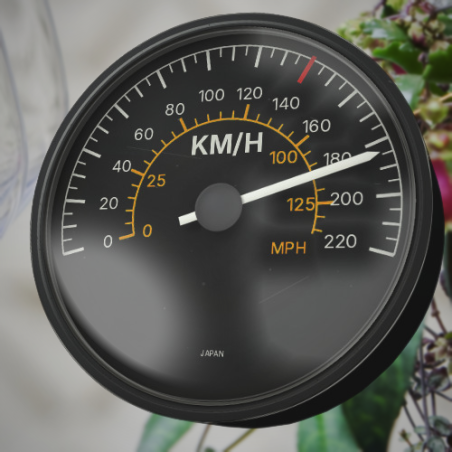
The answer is 185 km/h
